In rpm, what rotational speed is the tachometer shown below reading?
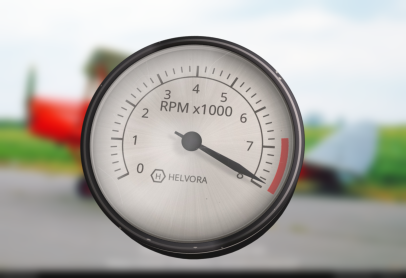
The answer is 7900 rpm
